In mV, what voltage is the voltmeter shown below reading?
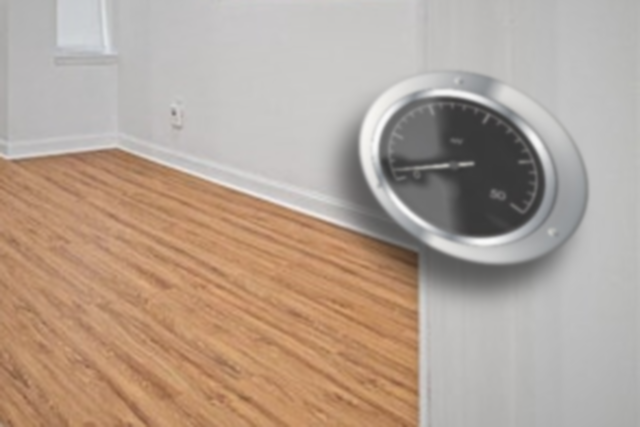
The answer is 2 mV
